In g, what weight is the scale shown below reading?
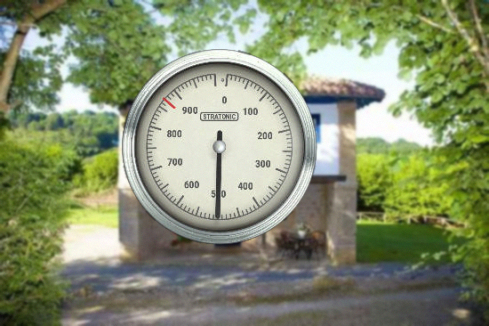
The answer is 500 g
